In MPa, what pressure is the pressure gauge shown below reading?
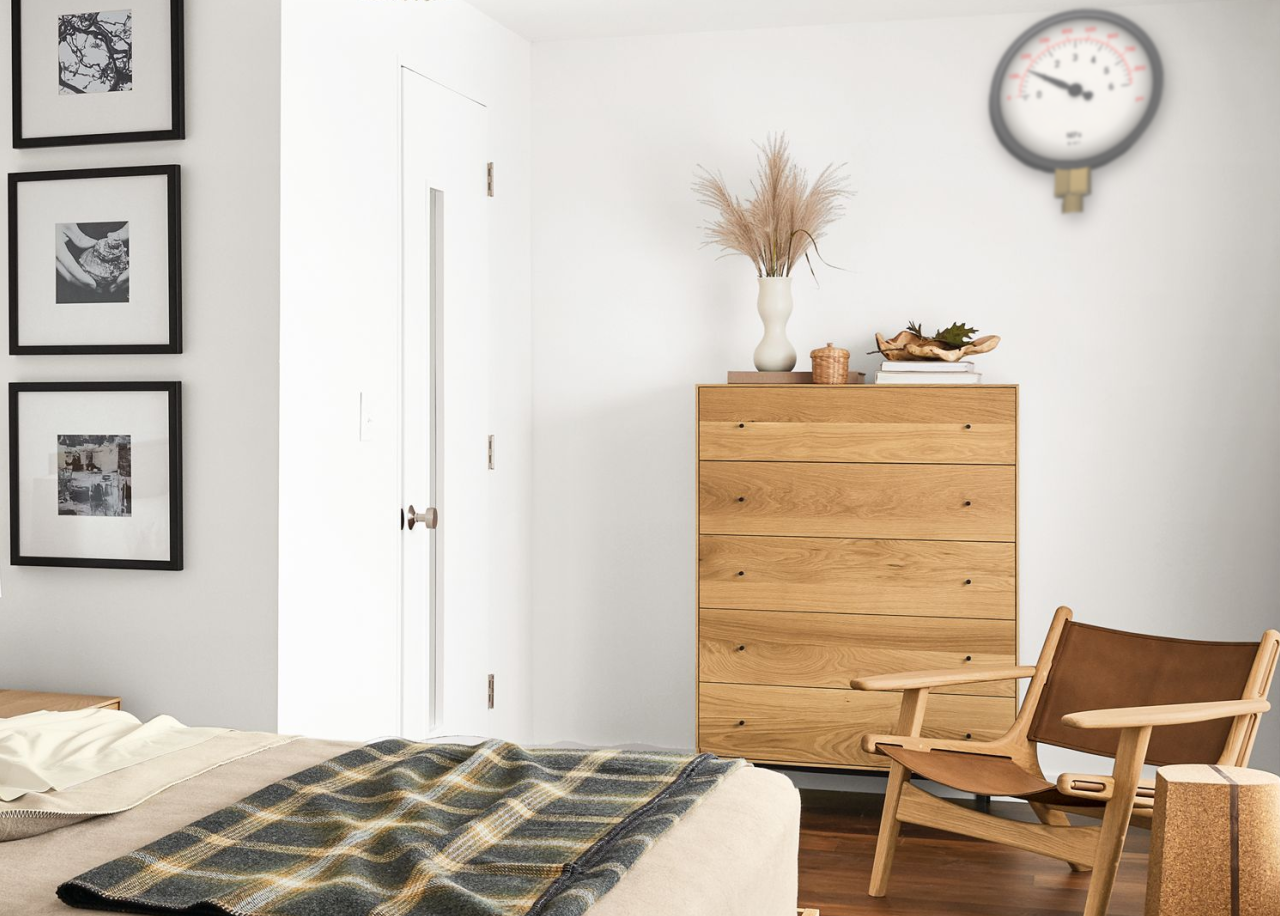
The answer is 1 MPa
